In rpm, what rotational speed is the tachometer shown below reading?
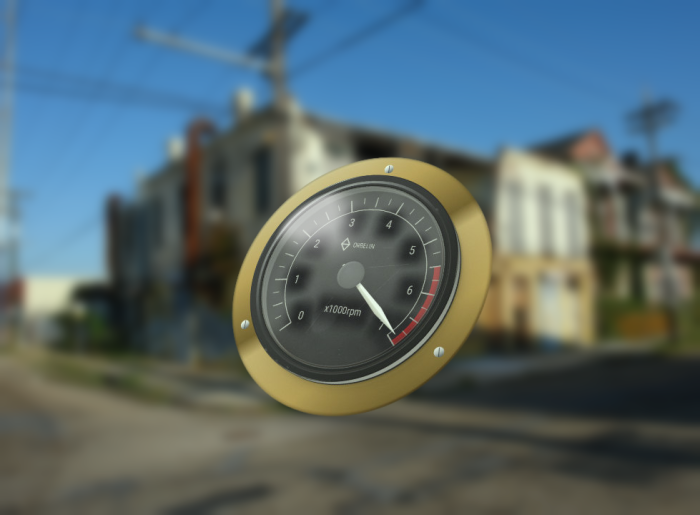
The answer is 6875 rpm
